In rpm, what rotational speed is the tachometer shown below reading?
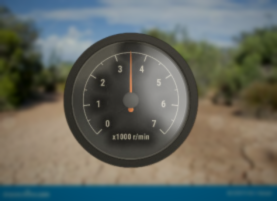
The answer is 3500 rpm
